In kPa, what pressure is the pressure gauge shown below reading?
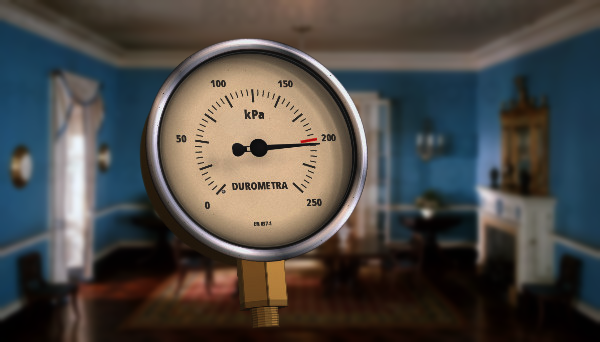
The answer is 205 kPa
